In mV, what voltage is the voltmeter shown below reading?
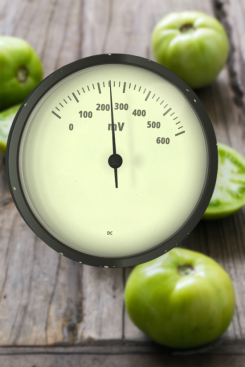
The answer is 240 mV
